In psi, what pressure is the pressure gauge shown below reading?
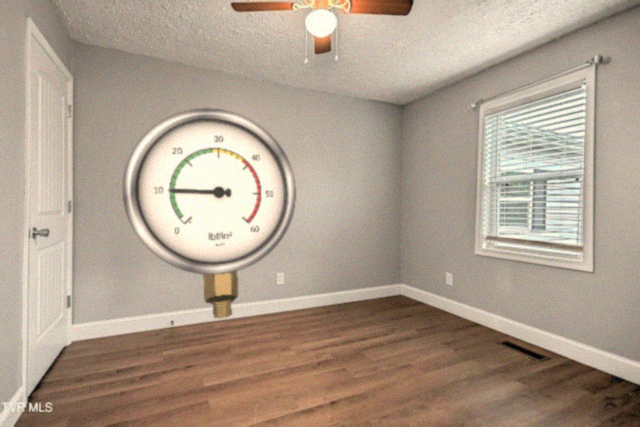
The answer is 10 psi
